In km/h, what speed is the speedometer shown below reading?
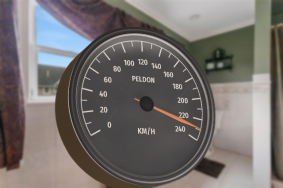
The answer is 230 km/h
